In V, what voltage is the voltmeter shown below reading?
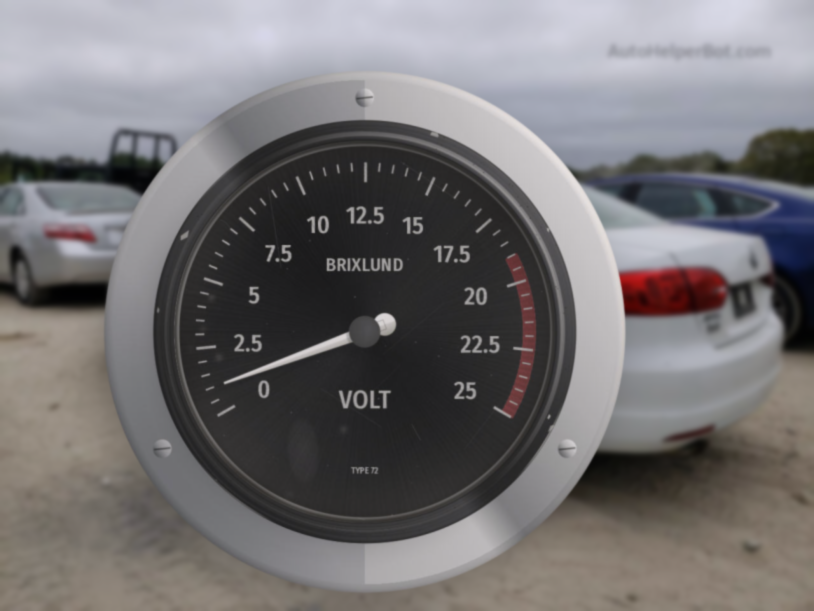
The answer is 1 V
